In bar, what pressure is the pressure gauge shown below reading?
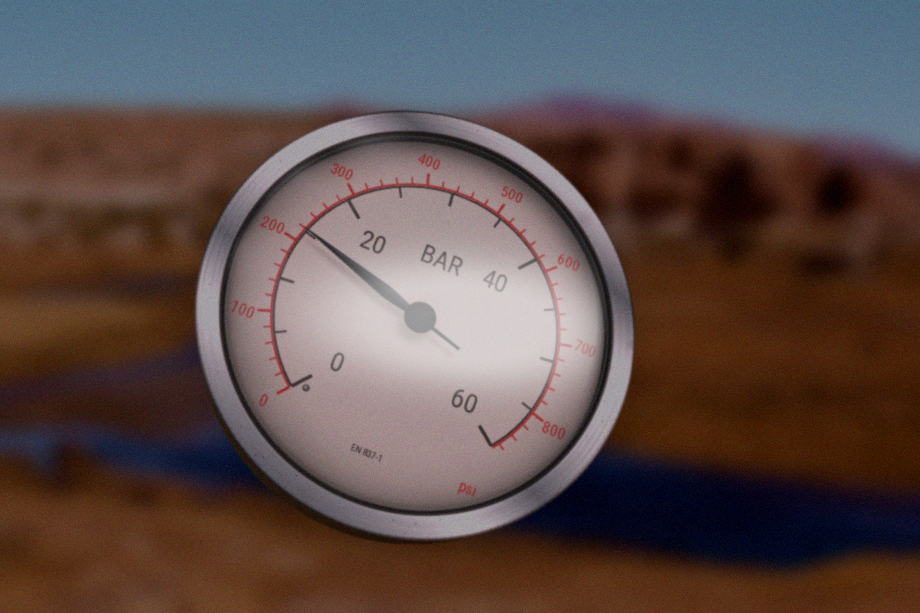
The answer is 15 bar
